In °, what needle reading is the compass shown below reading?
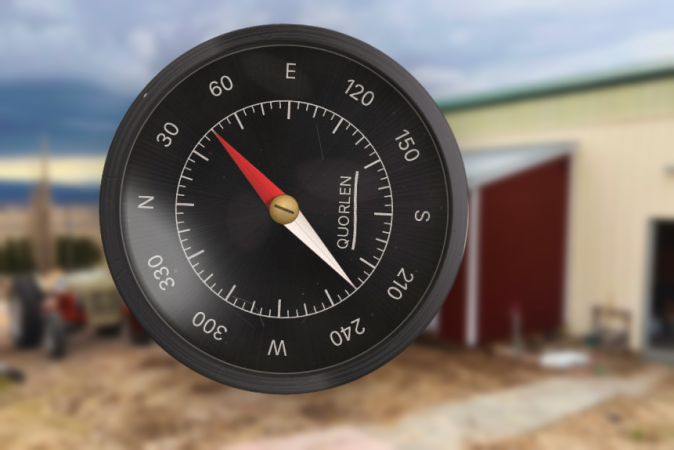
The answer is 45 °
